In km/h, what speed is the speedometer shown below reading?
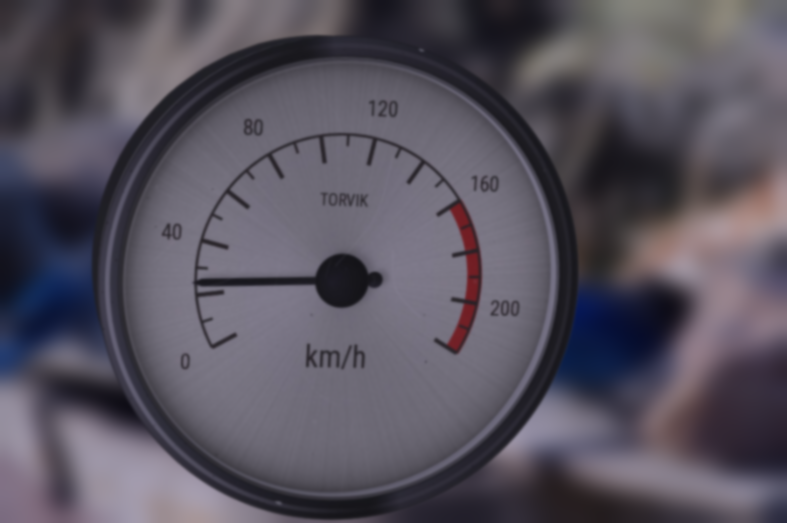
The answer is 25 km/h
